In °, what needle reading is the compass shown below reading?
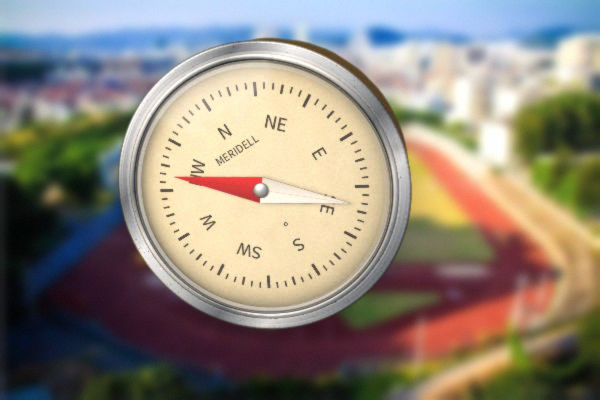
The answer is 310 °
